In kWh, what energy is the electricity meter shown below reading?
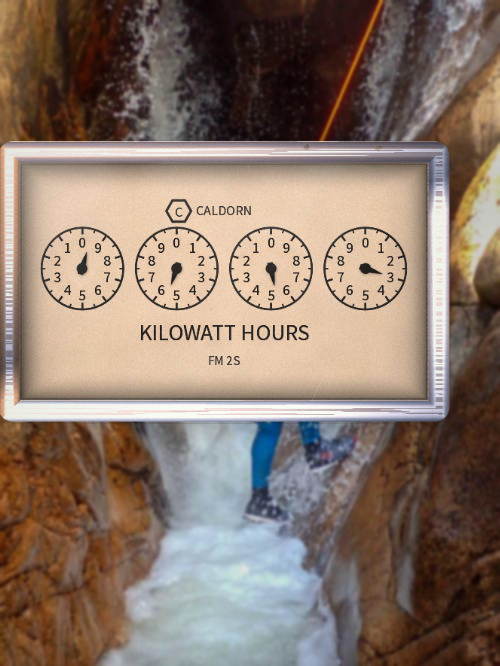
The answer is 9553 kWh
